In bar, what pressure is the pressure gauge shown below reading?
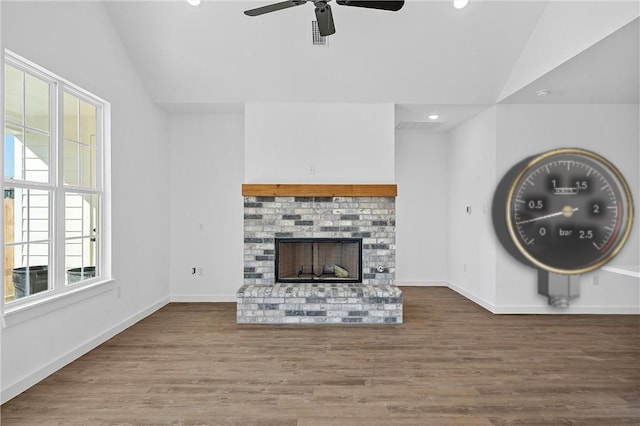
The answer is 0.25 bar
